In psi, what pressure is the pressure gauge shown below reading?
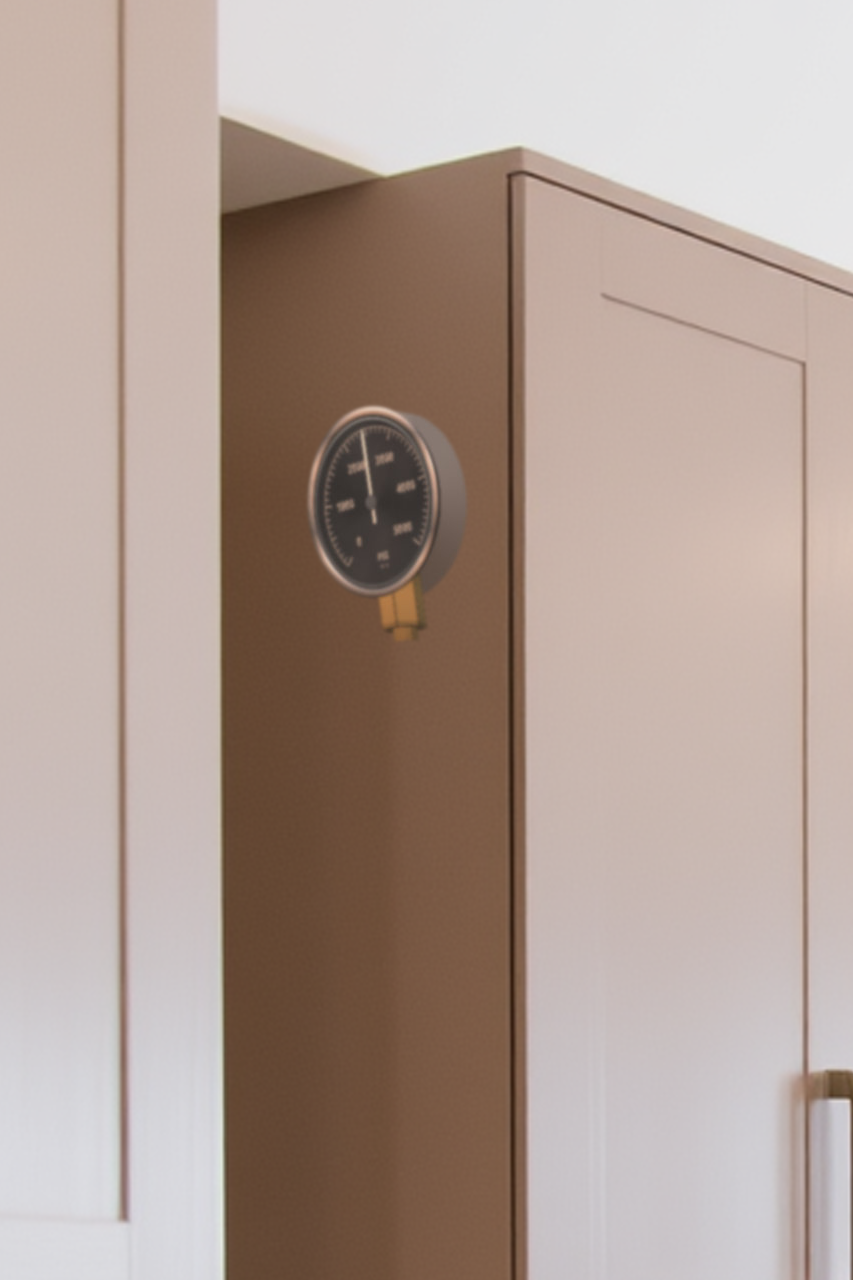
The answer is 2500 psi
